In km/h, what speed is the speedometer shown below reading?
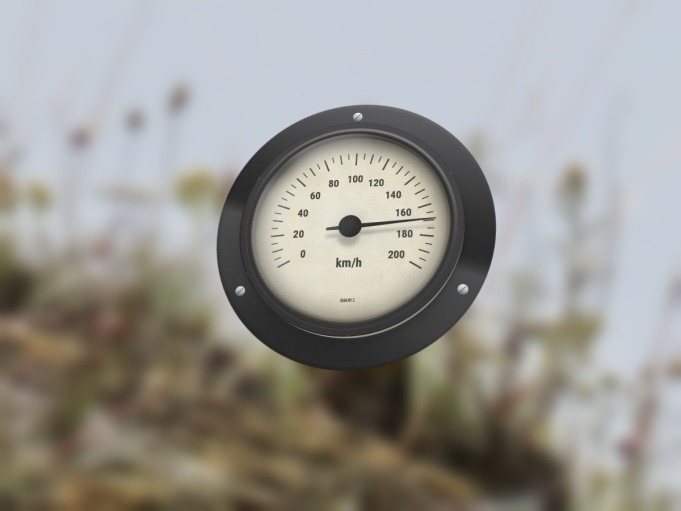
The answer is 170 km/h
